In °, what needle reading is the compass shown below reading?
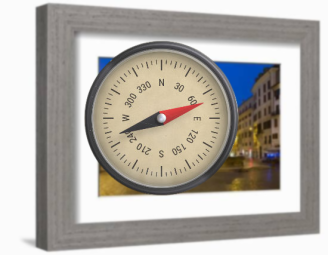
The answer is 70 °
